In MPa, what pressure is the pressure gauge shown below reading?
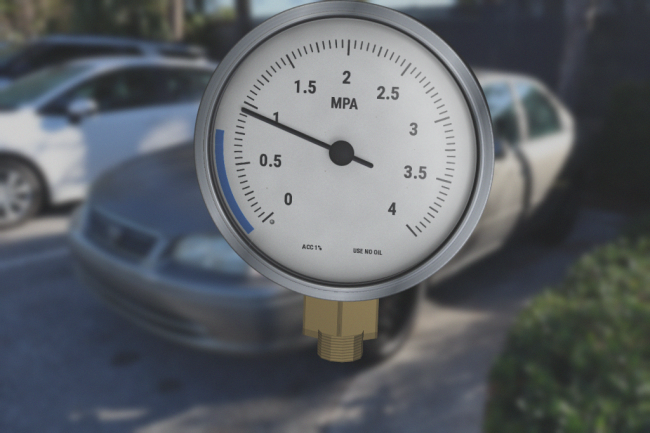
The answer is 0.95 MPa
